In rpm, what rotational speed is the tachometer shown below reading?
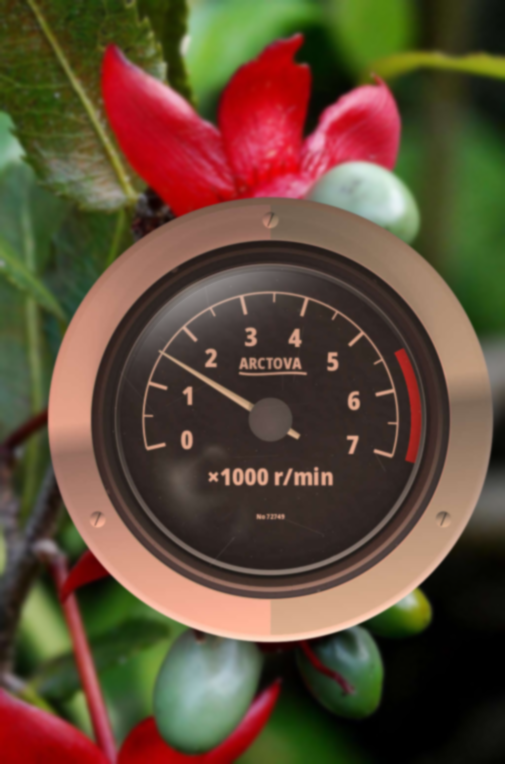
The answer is 1500 rpm
